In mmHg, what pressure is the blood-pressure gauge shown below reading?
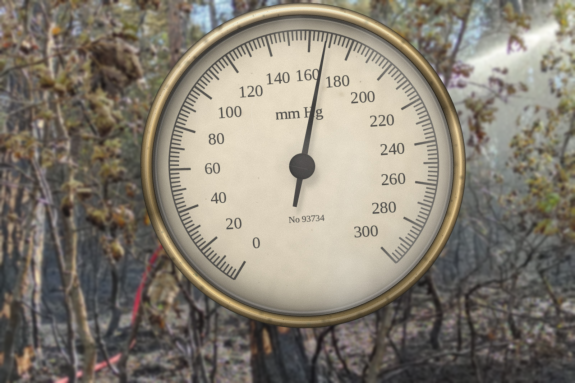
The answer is 168 mmHg
